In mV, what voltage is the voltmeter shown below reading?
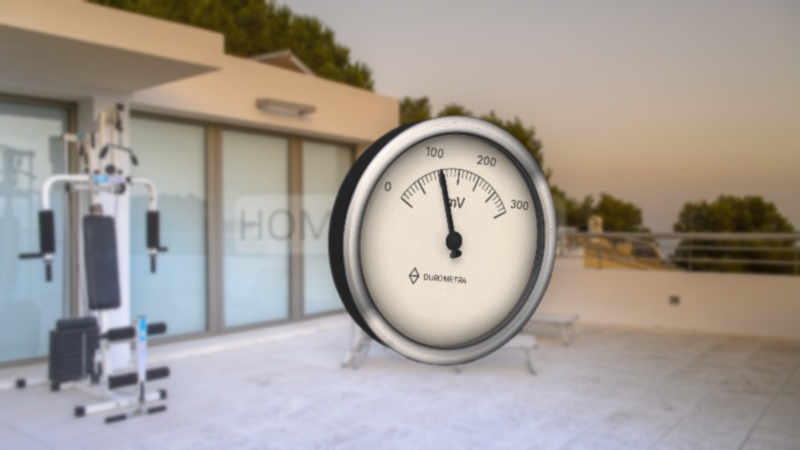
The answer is 100 mV
